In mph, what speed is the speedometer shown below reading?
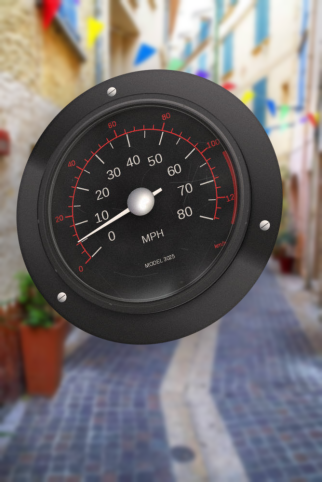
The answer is 5 mph
